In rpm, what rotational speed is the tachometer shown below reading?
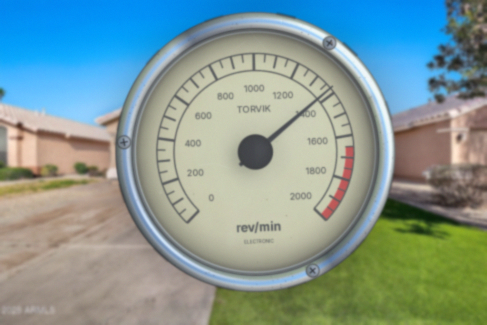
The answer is 1375 rpm
